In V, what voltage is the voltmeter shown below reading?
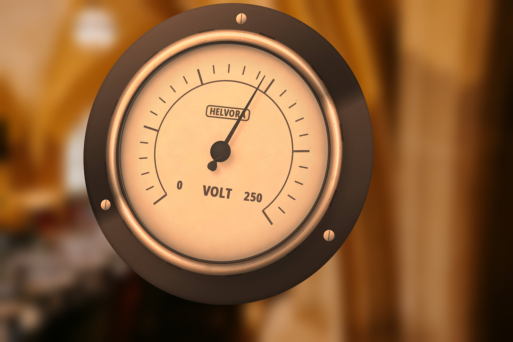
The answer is 145 V
